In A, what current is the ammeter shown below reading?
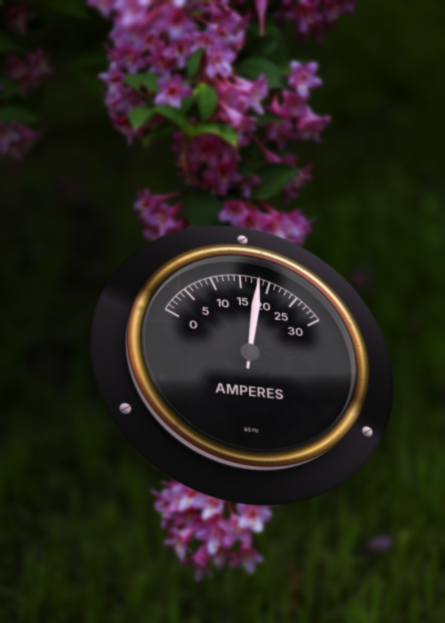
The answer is 18 A
